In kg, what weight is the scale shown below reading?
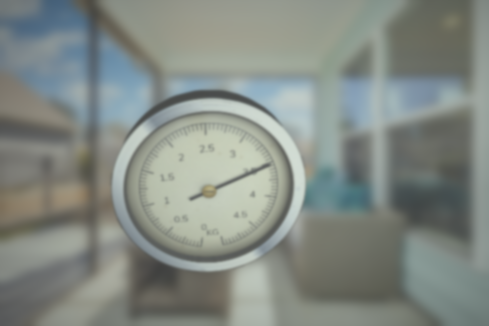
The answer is 3.5 kg
